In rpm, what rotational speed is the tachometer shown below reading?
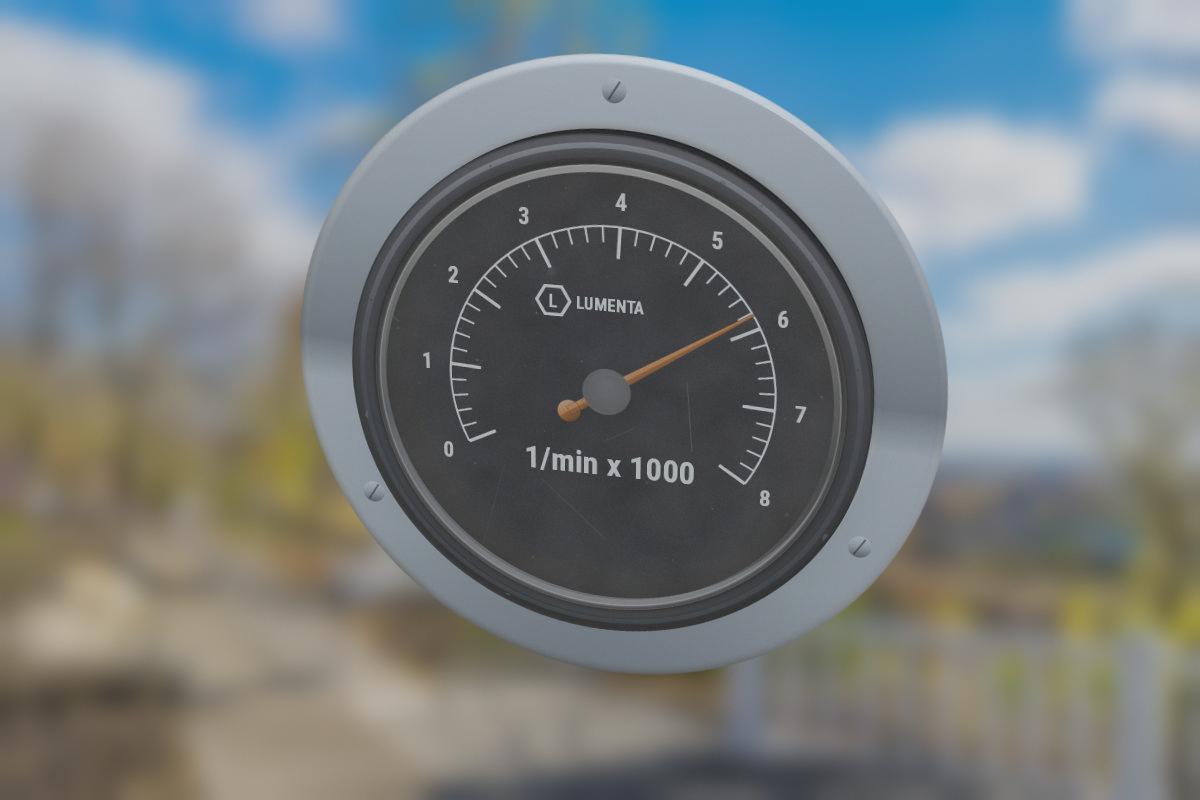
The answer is 5800 rpm
